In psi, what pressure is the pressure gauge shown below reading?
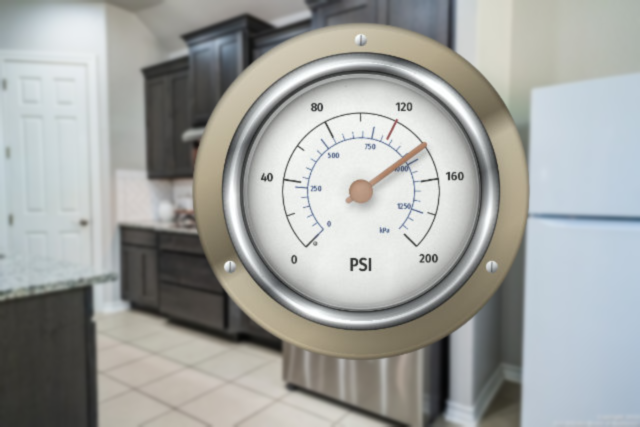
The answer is 140 psi
